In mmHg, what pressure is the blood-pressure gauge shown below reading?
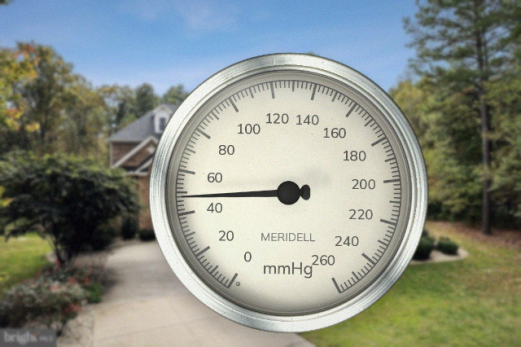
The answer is 48 mmHg
